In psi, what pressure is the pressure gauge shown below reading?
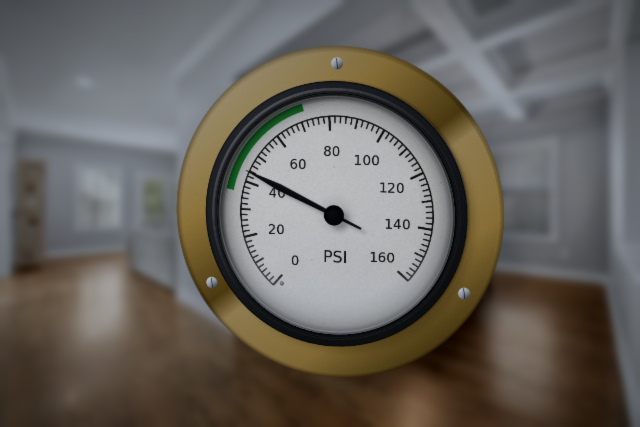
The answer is 44 psi
